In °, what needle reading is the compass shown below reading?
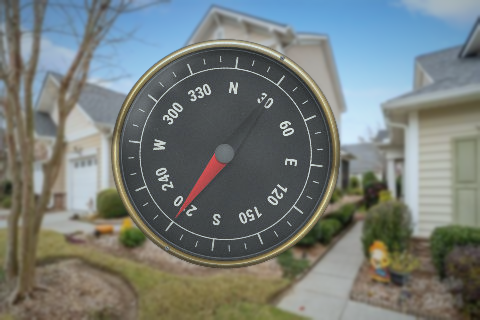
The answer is 210 °
